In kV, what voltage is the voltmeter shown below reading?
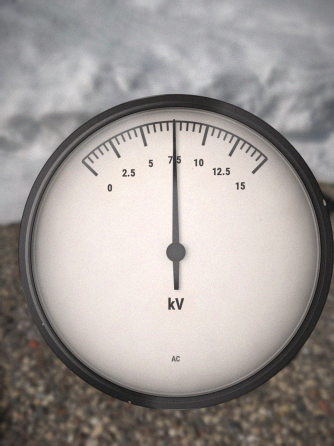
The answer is 7.5 kV
